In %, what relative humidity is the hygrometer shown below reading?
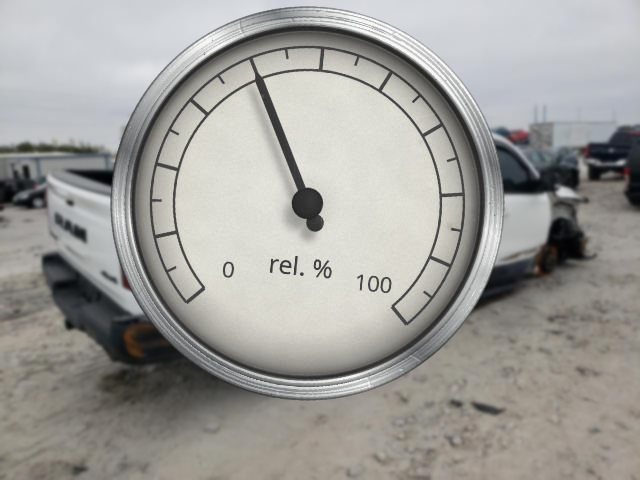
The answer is 40 %
